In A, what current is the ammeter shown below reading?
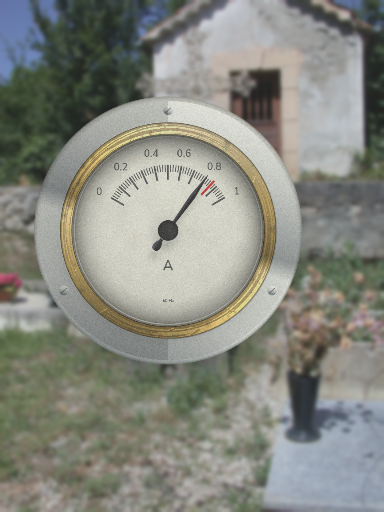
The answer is 0.8 A
